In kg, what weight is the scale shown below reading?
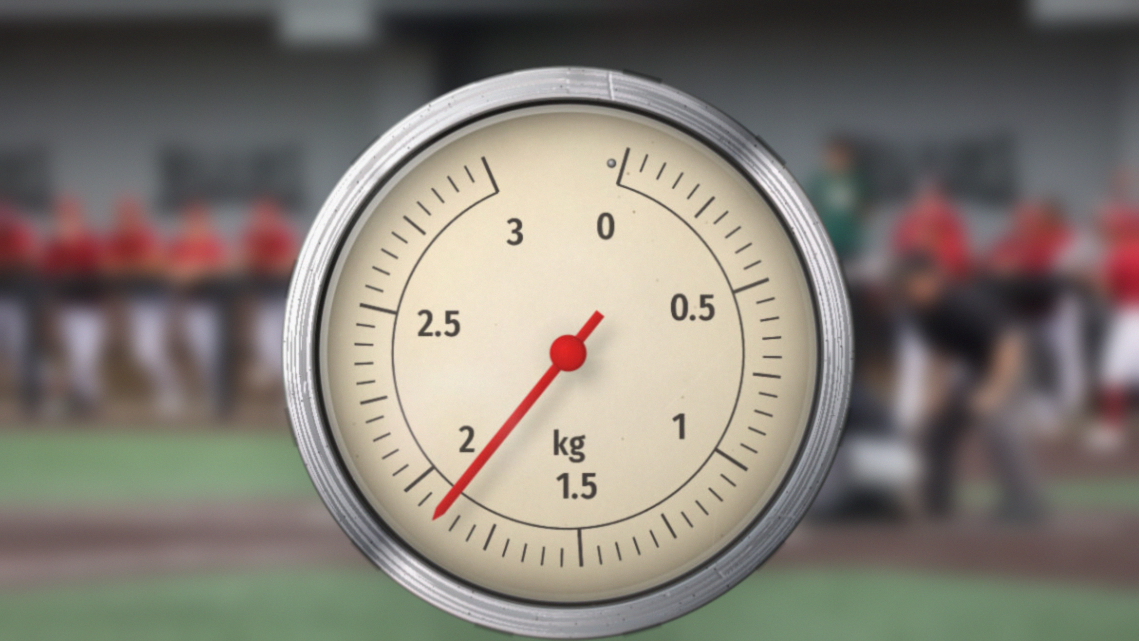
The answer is 1.9 kg
